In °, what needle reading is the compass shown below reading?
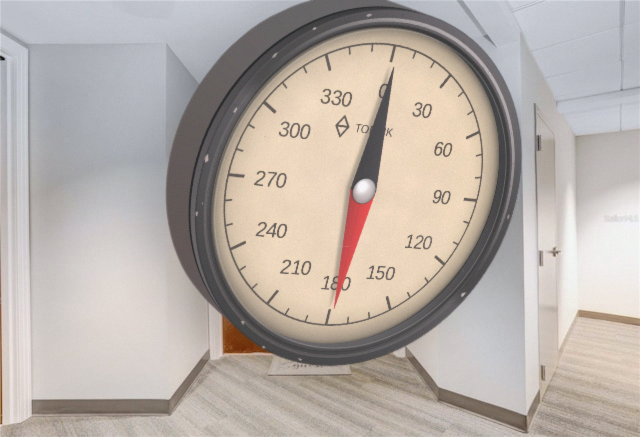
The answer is 180 °
